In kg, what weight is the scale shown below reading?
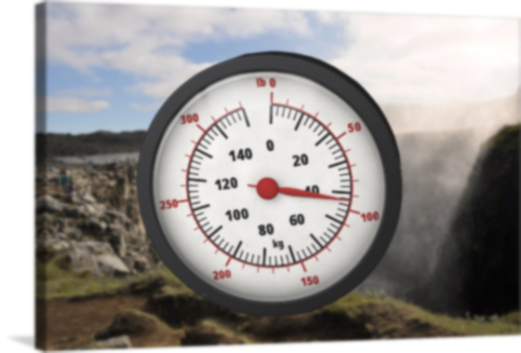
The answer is 42 kg
